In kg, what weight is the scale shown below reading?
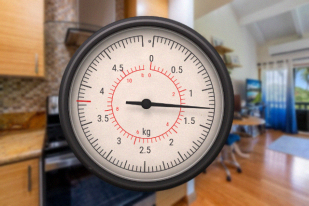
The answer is 1.25 kg
